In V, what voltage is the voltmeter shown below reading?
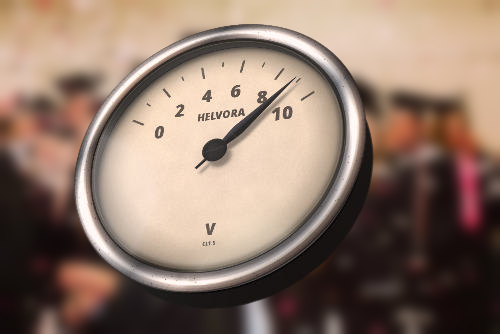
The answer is 9 V
